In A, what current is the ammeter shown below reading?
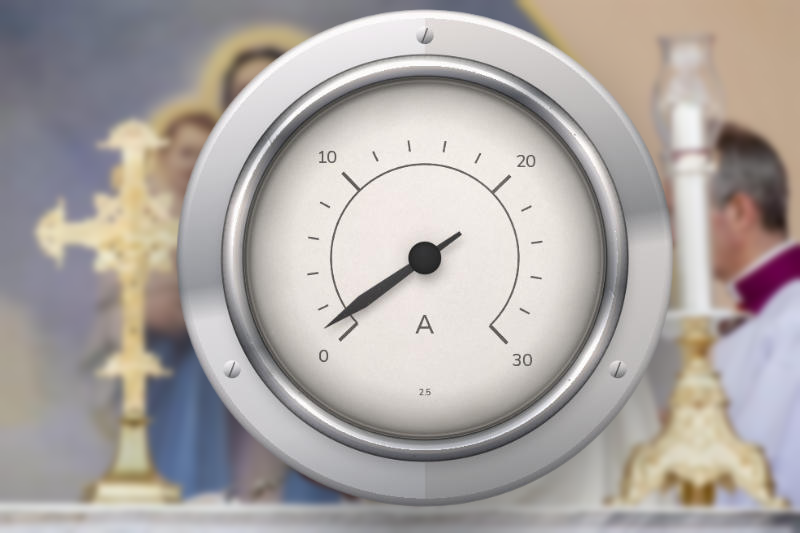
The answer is 1 A
